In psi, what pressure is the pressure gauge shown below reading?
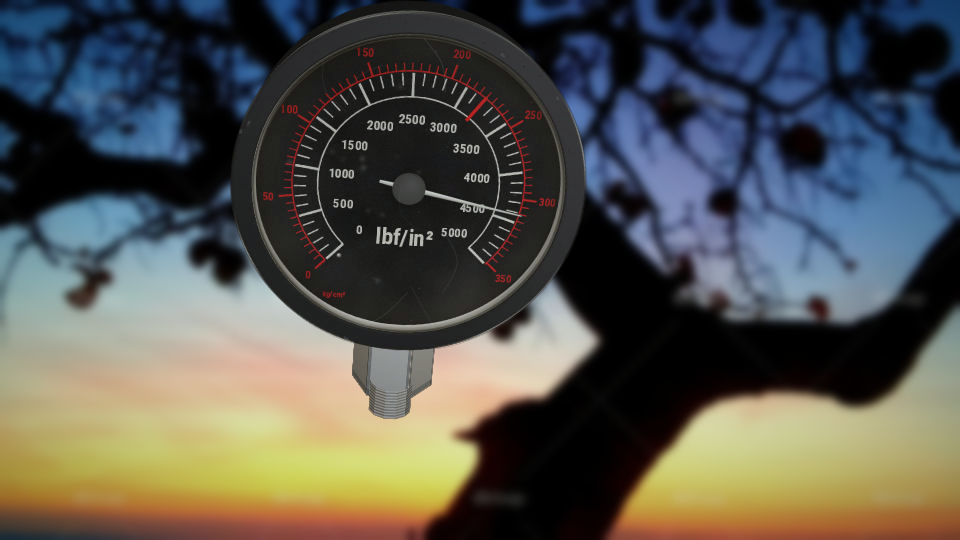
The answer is 4400 psi
